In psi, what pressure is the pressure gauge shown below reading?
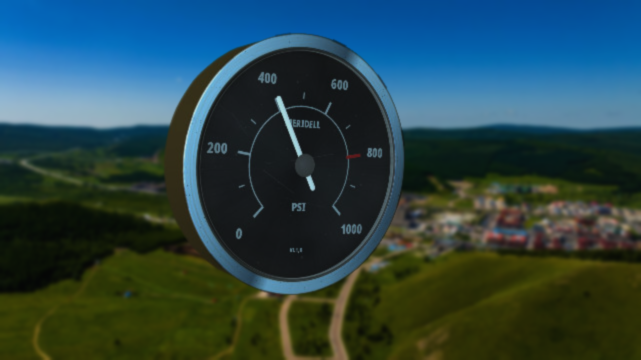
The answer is 400 psi
